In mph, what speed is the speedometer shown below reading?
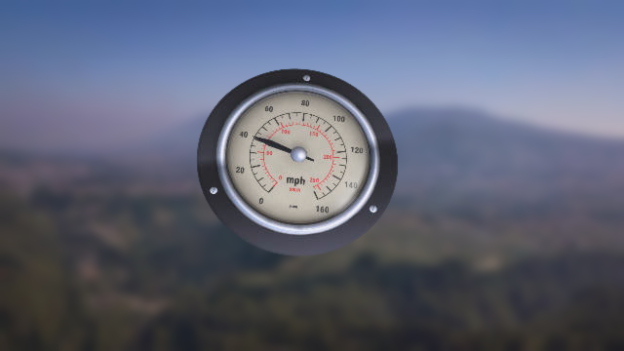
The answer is 40 mph
